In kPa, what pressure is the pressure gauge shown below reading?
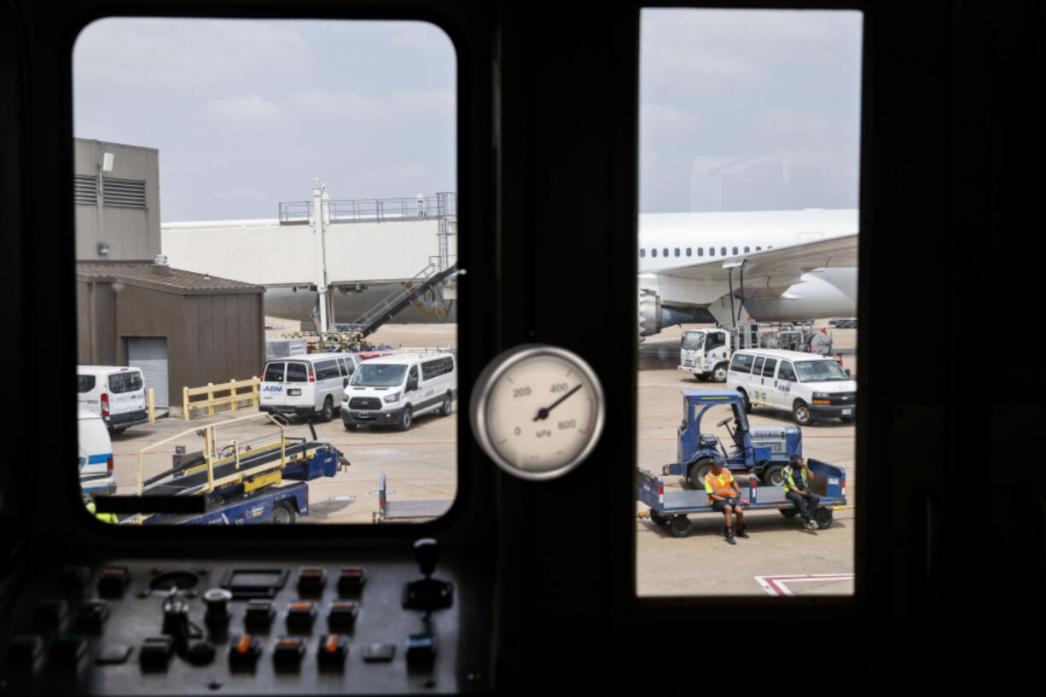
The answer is 450 kPa
